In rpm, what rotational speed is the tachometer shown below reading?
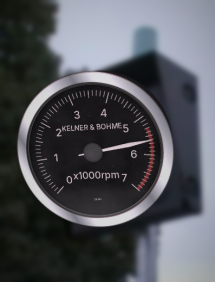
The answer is 5600 rpm
